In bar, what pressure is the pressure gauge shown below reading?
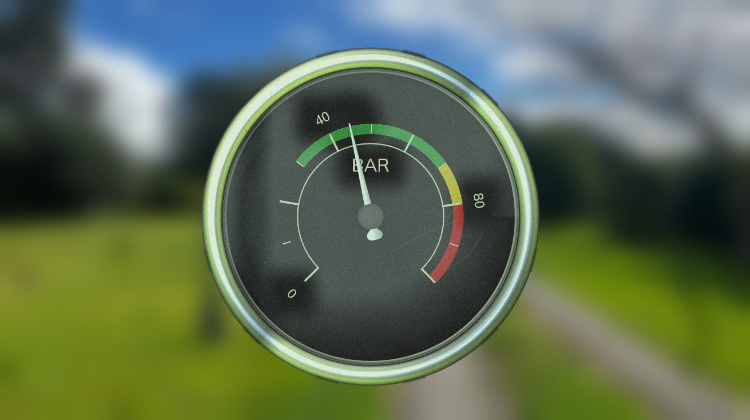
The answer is 45 bar
